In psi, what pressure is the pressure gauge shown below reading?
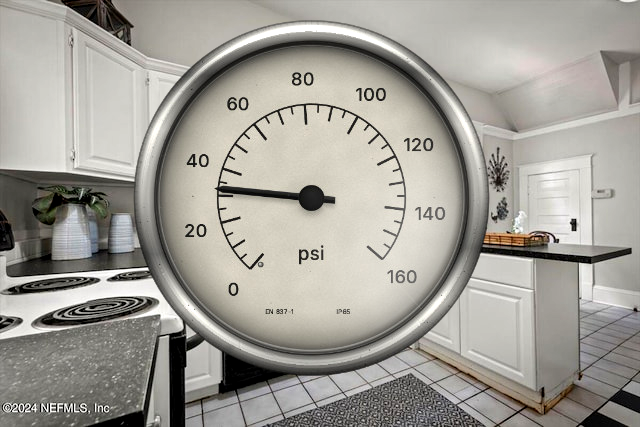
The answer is 32.5 psi
